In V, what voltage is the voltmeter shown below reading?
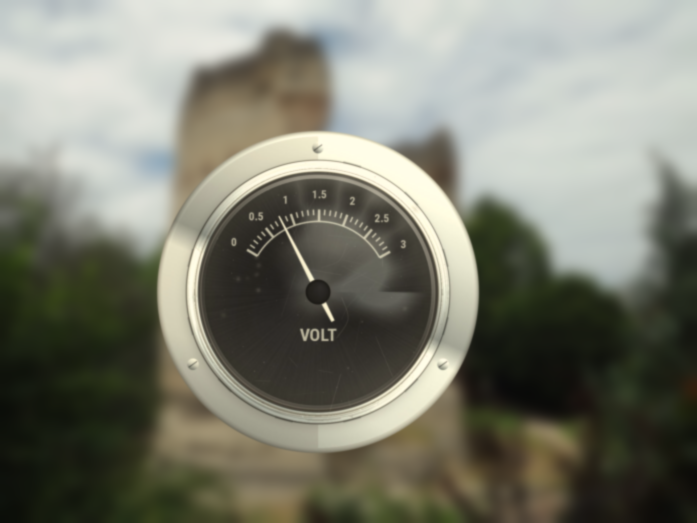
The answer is 0.8 V
